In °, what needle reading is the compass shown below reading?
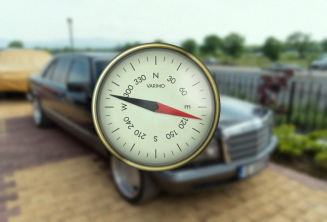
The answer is 105 °
